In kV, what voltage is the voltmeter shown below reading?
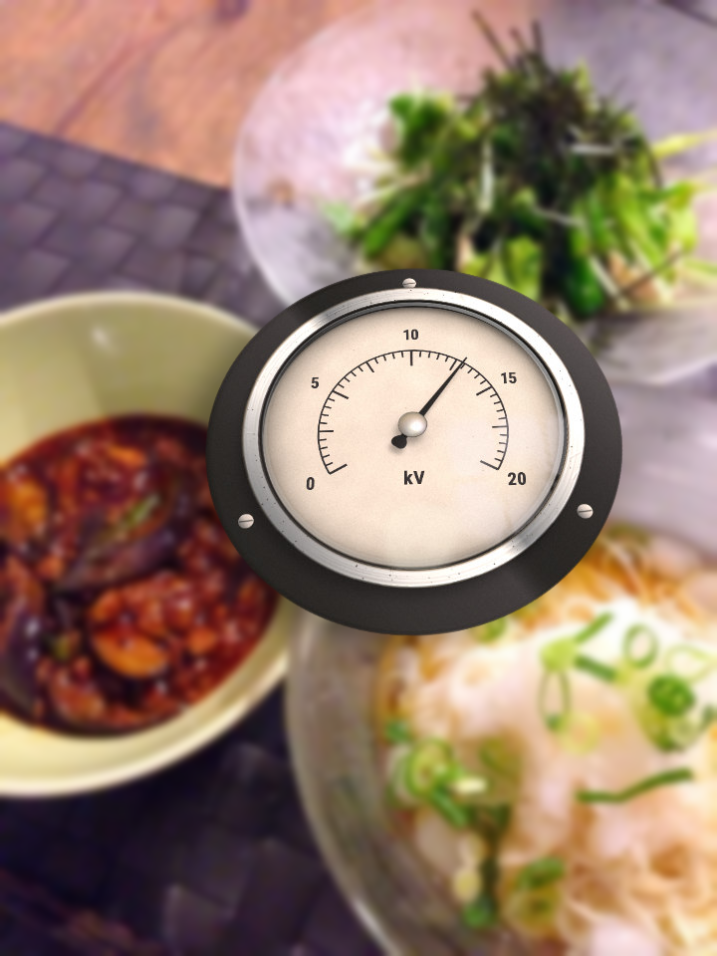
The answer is 13 kV
